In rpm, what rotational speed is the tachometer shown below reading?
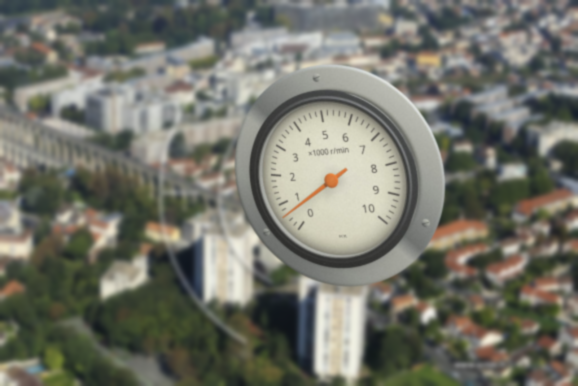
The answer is 600 rpm
